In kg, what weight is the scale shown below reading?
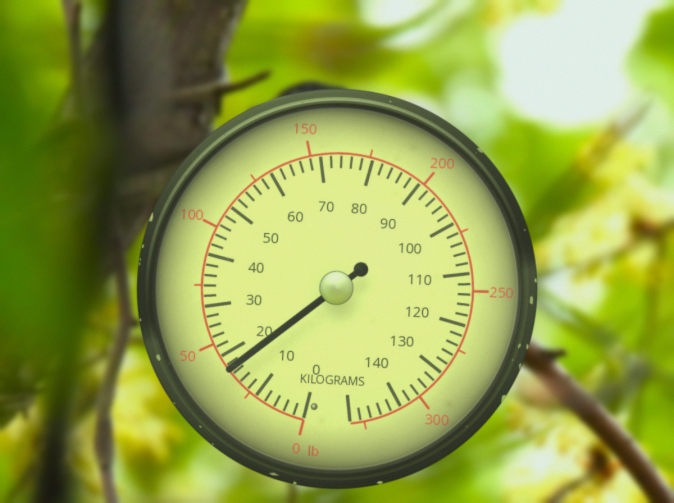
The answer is 17 kg
